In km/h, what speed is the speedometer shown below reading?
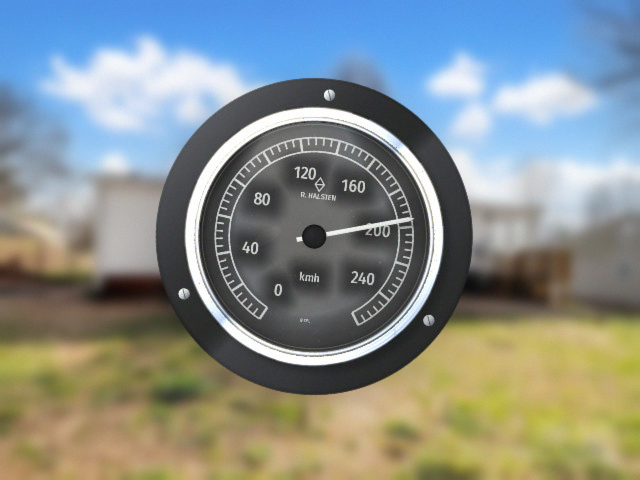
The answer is 196 km/h
